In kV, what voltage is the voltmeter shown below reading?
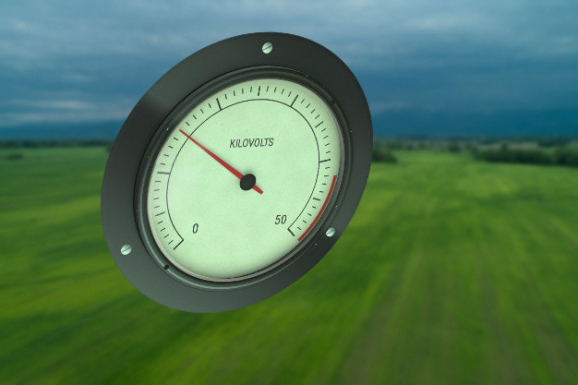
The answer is 15 kV
